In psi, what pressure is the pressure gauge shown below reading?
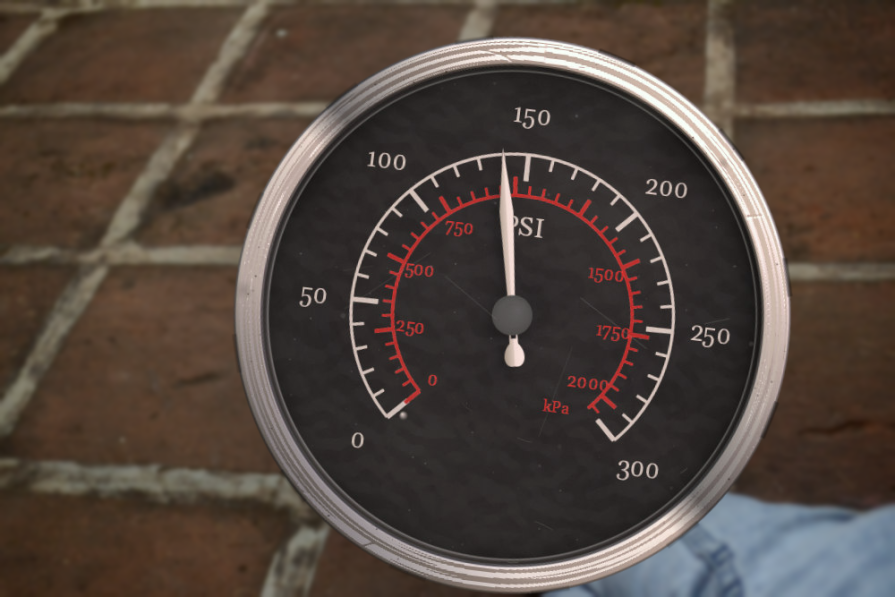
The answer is 140 psi
